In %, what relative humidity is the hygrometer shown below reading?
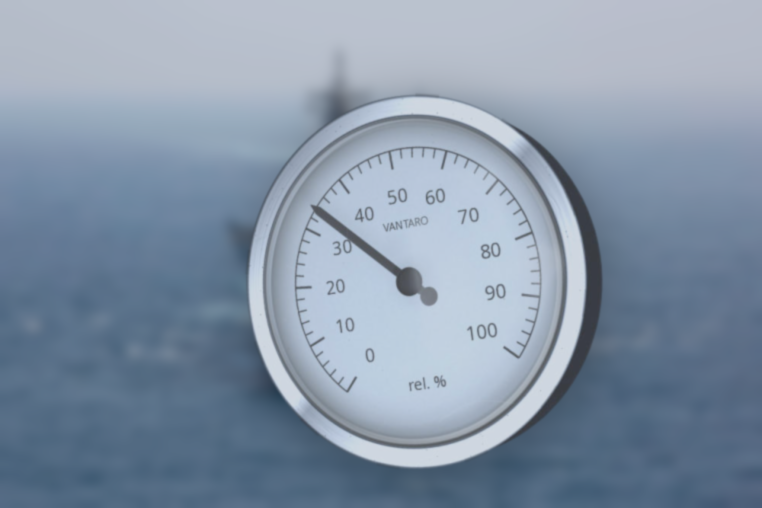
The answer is 34 %
